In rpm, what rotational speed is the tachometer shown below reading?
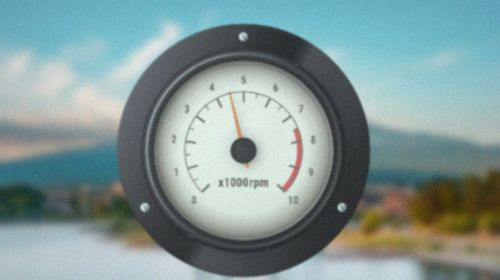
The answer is 4500 rpm
